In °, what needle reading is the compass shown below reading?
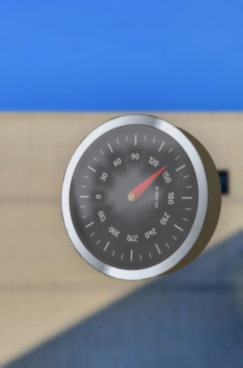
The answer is 140 °
